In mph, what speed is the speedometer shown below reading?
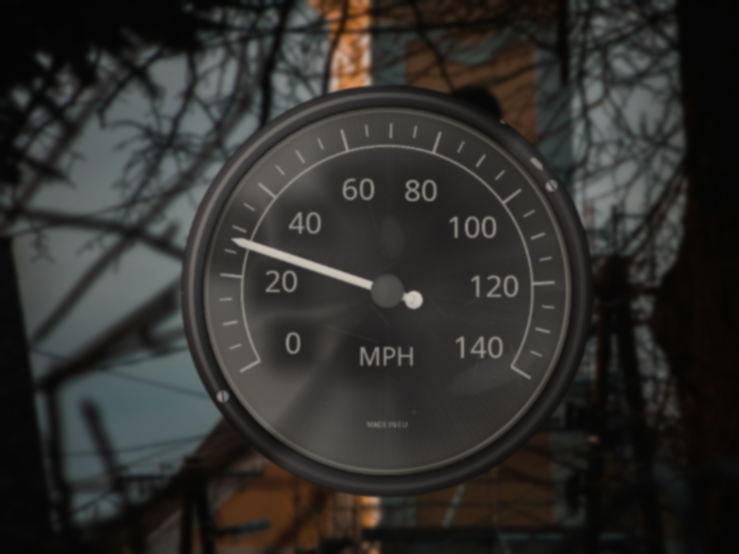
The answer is 27.5 mph
